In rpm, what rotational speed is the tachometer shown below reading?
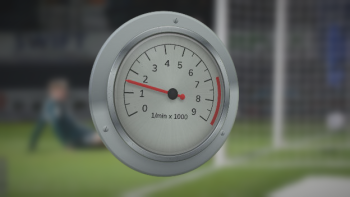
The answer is 1500 rpm
